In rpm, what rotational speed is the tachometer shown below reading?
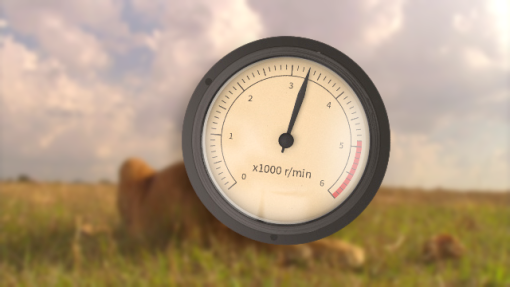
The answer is 3300 rpm
